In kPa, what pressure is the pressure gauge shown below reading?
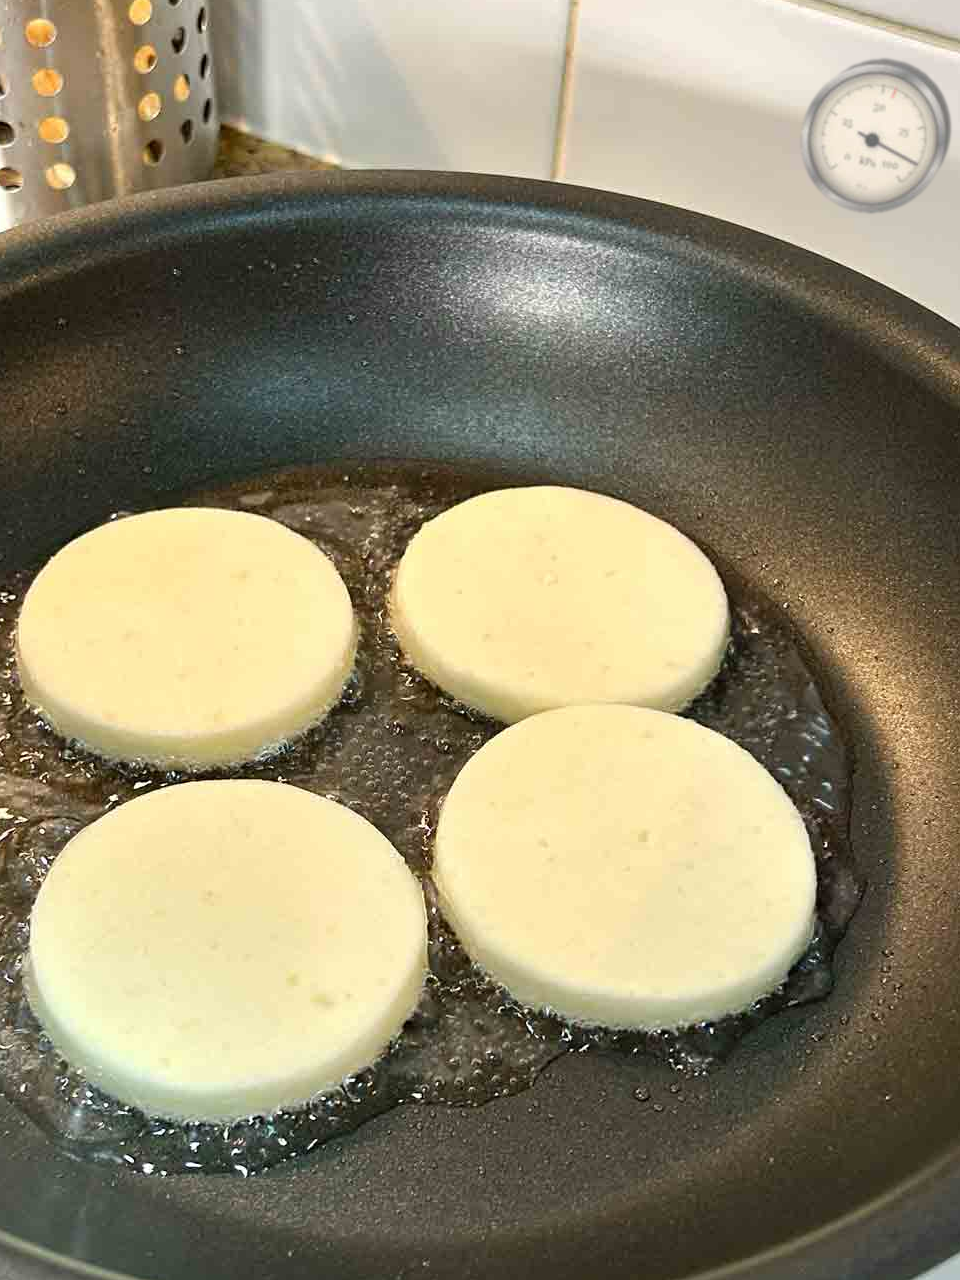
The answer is 90 kPa
